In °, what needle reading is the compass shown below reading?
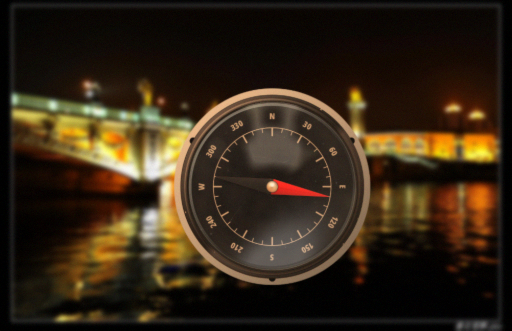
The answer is 100 °
